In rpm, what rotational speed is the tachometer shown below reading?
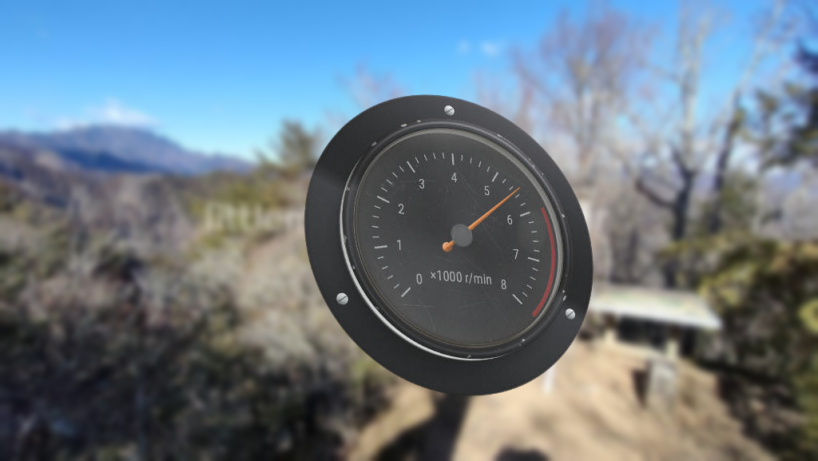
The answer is 5500 rpm
